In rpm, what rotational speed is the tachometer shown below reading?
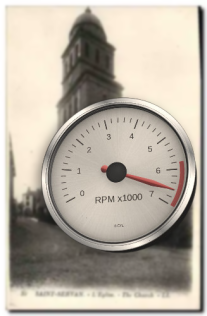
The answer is 6600 rpm
